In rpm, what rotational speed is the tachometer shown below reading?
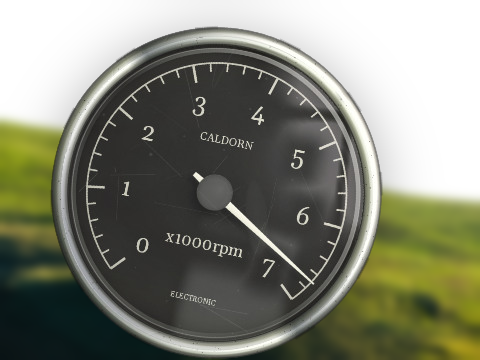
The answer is 6700 rpm
